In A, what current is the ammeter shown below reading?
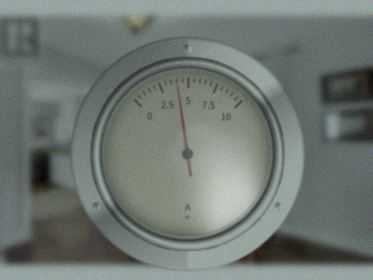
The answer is 4 A
